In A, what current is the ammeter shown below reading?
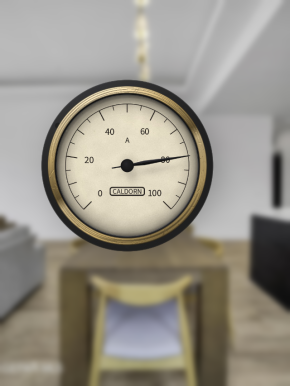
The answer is 80 A
